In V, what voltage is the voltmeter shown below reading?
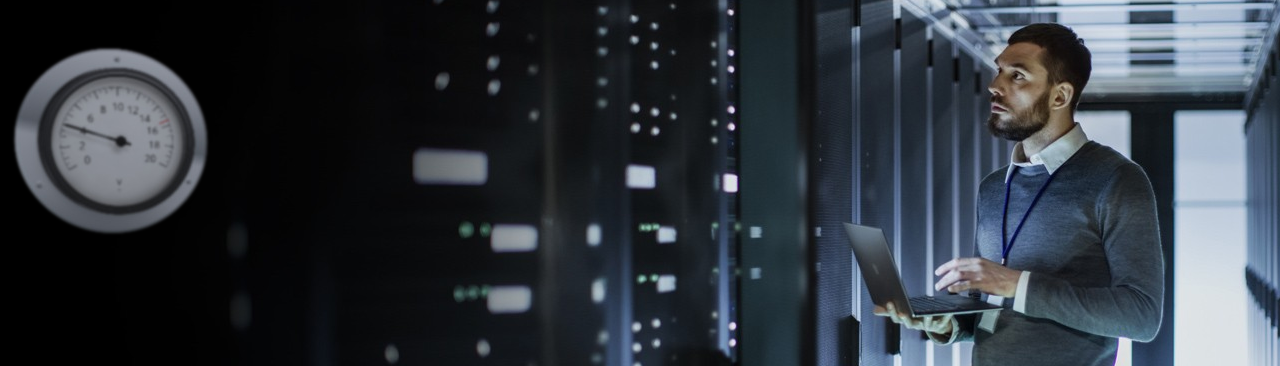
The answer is 4 V
